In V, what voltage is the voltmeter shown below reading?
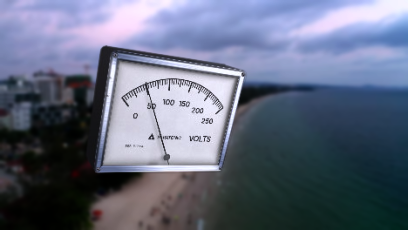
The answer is 50 V
